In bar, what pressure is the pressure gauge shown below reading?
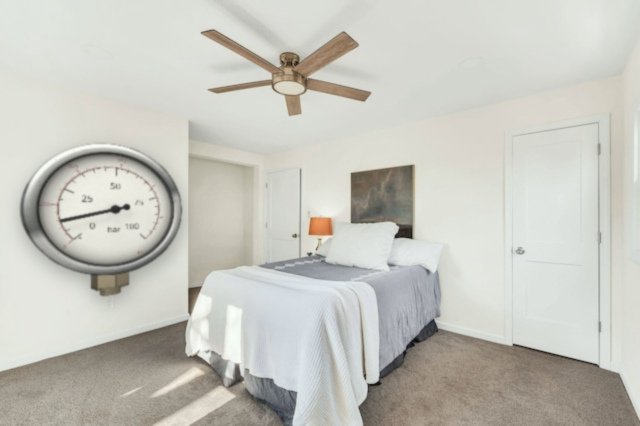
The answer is 10 bar
